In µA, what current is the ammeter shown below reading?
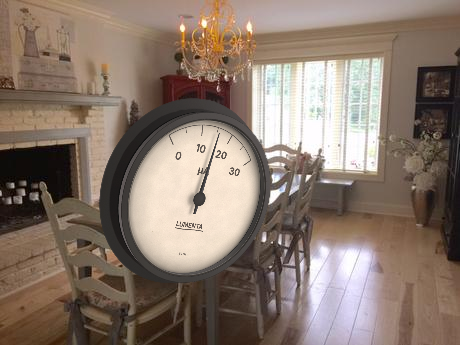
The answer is 15 µA
